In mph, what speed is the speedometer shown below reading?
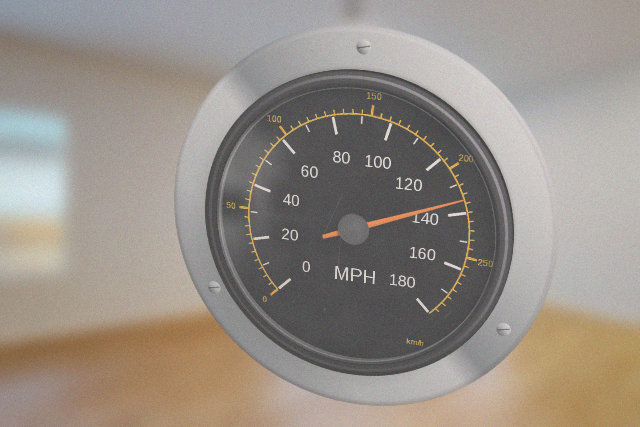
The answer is 135 mph
